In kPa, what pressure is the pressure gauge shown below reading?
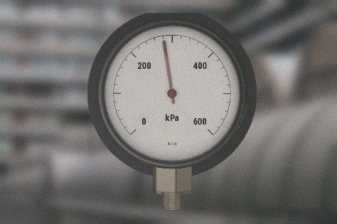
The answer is 280 kPa
